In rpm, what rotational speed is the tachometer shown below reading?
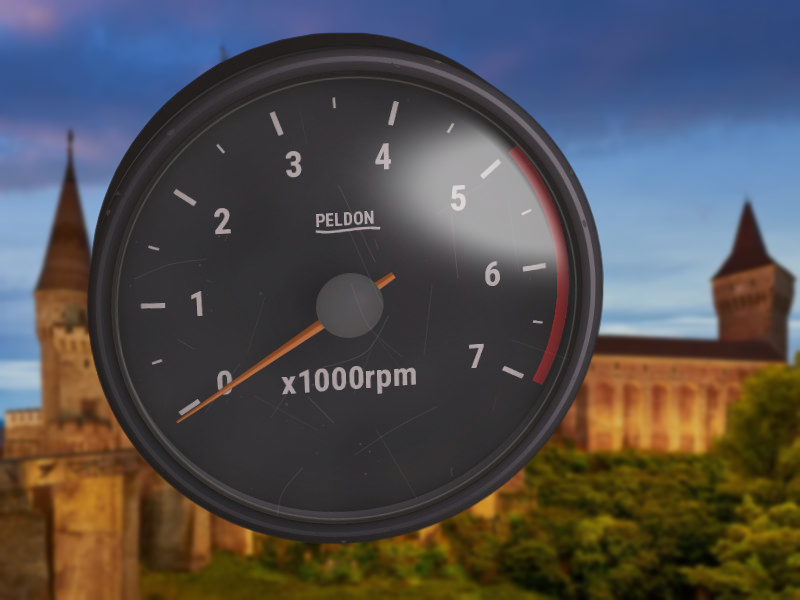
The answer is 0 rpm
